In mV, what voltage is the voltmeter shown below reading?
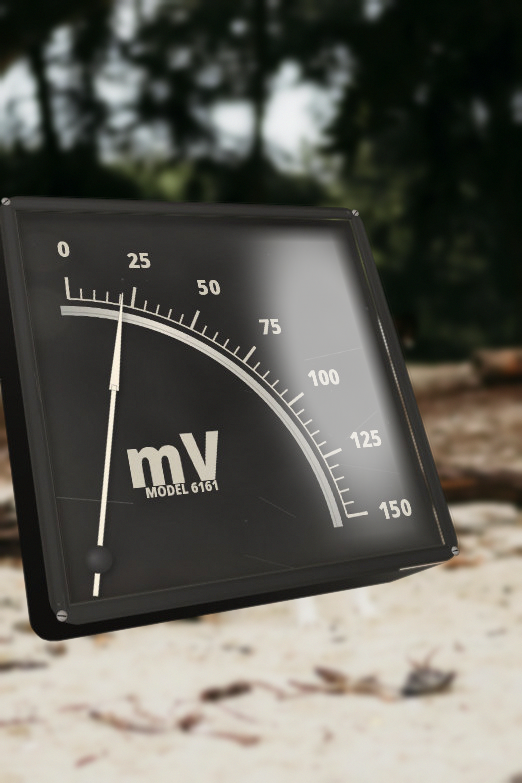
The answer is 20 mV
